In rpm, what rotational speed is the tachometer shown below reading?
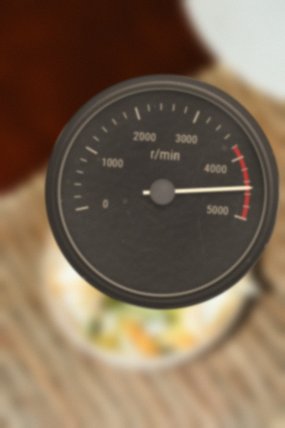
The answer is 4500 rpm
